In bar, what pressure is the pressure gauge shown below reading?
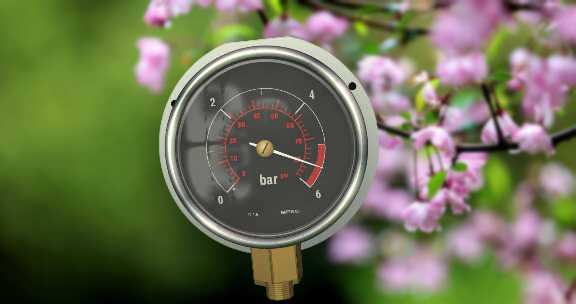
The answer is 5.5 bar
